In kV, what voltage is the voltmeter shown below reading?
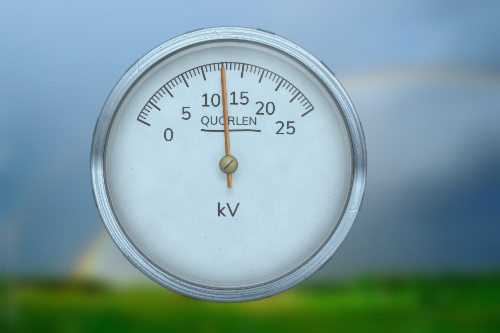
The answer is 12.5 kV
